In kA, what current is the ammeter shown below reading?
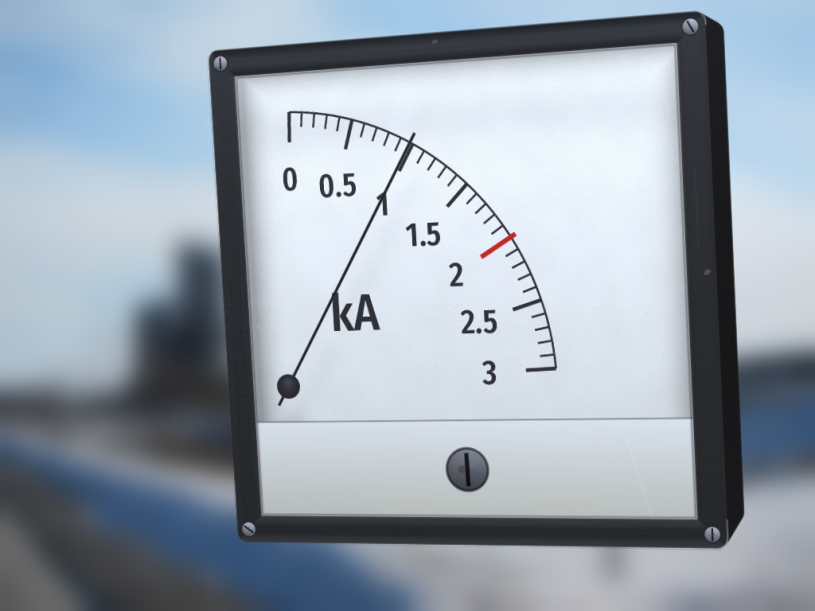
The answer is 1 kA
